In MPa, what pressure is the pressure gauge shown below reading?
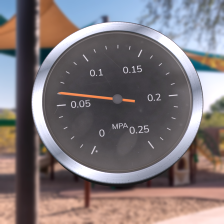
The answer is 0.06 MPa
